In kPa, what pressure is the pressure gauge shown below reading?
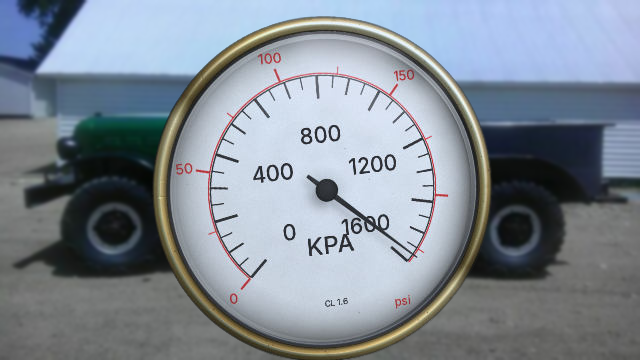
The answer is 1575 kPa
